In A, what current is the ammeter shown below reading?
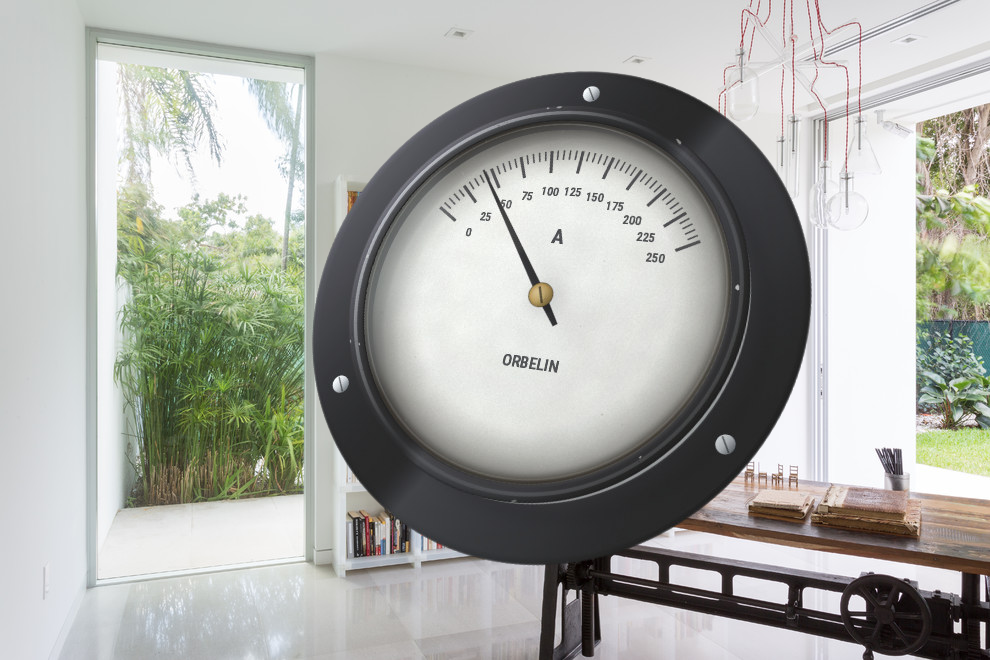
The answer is 45 A
